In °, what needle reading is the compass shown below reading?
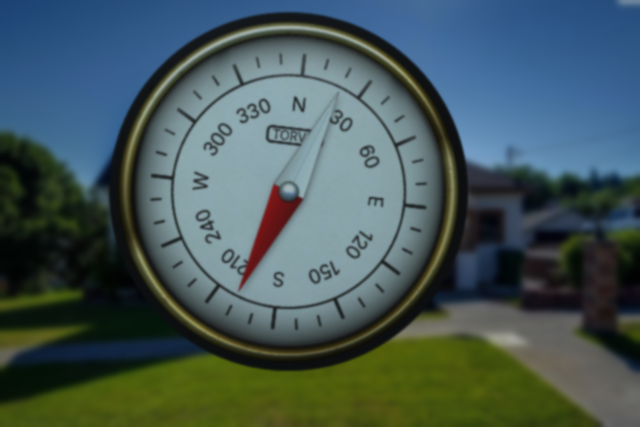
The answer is 200 °
